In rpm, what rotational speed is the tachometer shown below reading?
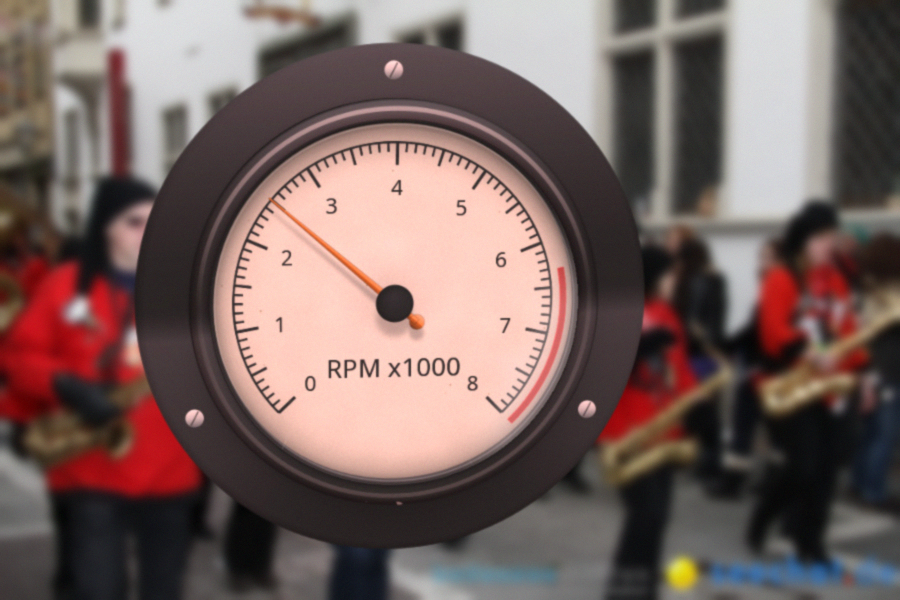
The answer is 2500 rpm
